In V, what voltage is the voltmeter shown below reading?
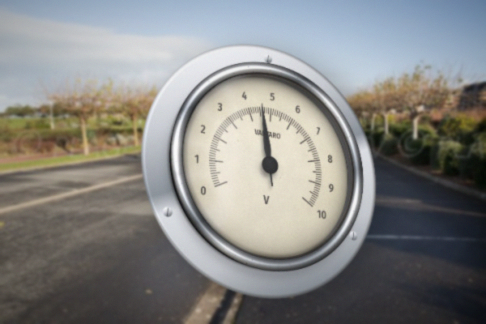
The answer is 4.5 V
